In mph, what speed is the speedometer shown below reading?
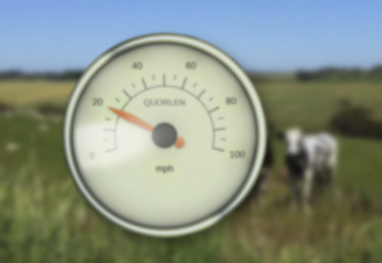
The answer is 20 mph
